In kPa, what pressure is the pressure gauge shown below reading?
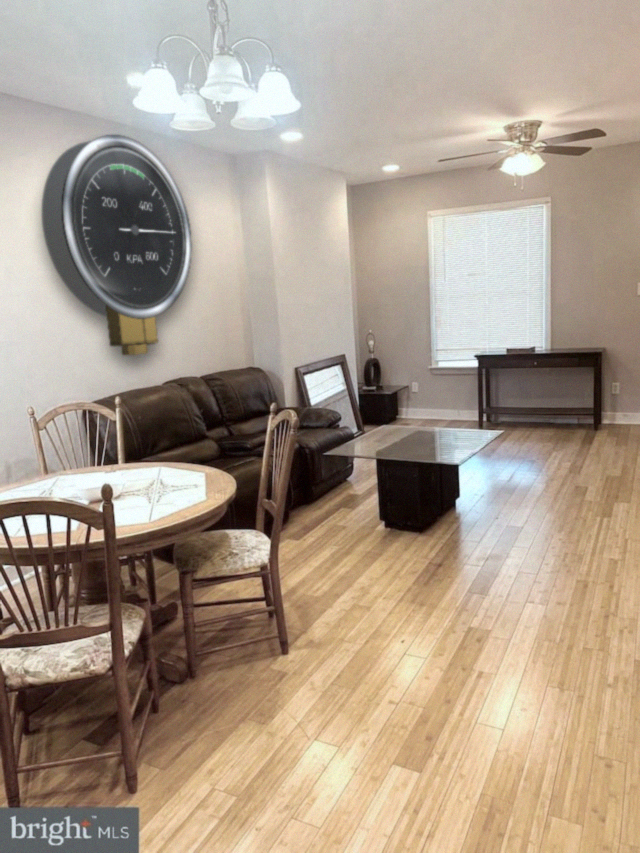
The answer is 500 kPa
